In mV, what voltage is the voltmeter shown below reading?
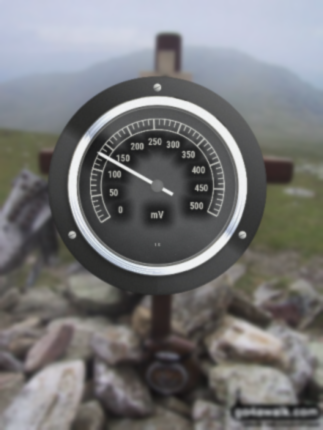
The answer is 130 mV
